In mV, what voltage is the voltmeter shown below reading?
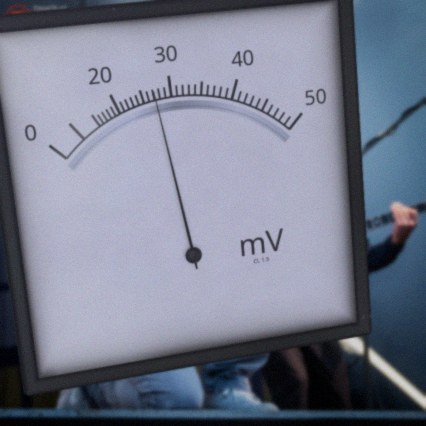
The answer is 27 mV
